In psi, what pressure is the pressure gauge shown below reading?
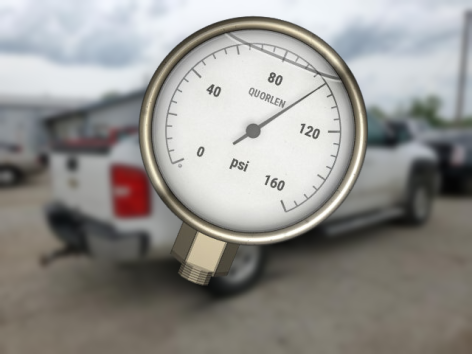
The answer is 100 psi
